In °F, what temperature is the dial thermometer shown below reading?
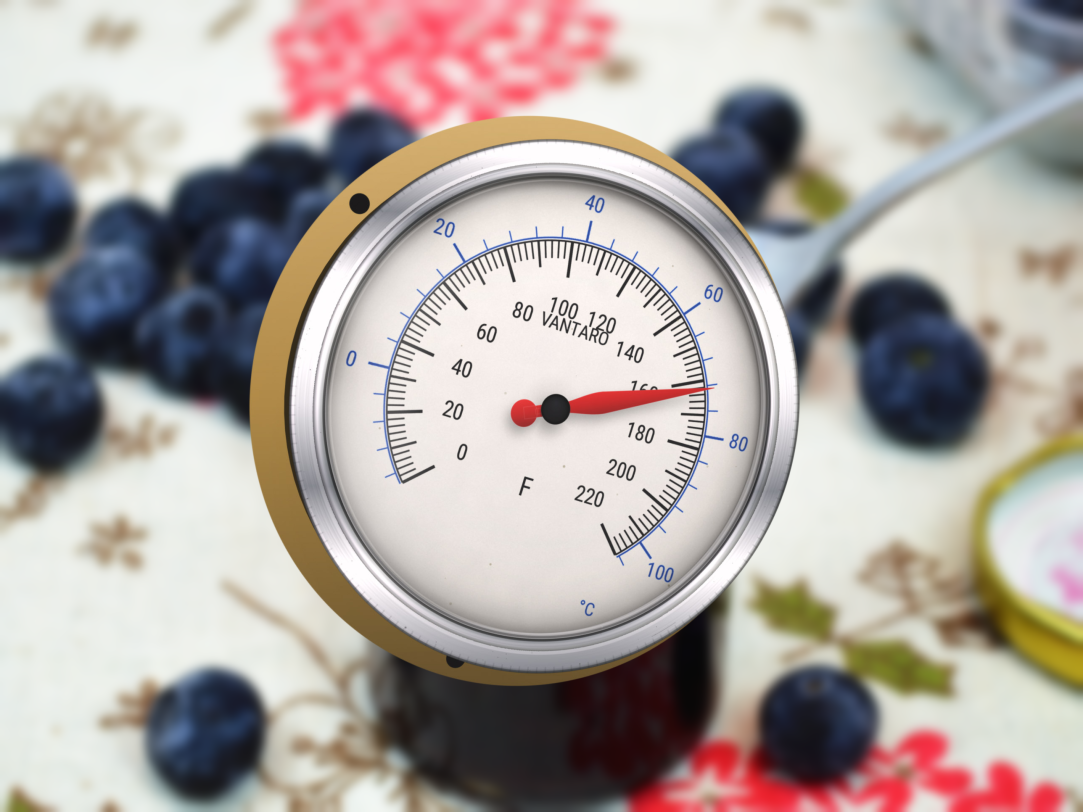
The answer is 162 °F
